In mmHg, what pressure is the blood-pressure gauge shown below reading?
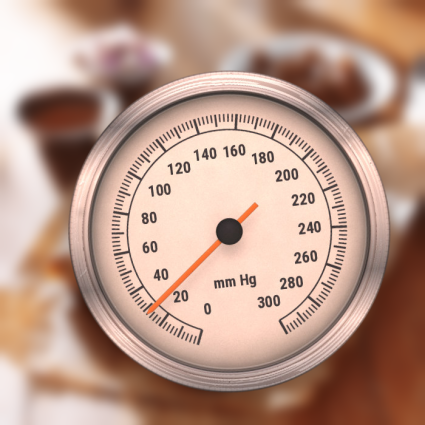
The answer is 28 mmHg
